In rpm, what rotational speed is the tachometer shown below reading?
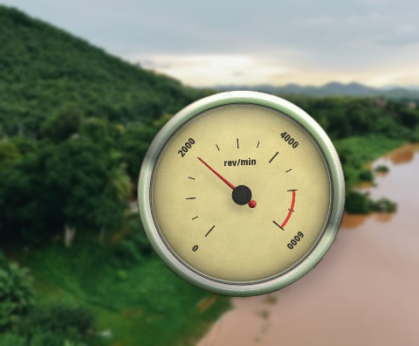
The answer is 2000 rpm
